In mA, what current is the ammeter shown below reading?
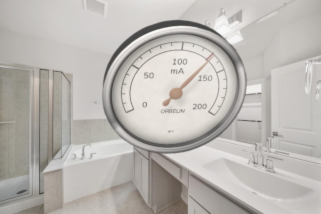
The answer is 130 mA
